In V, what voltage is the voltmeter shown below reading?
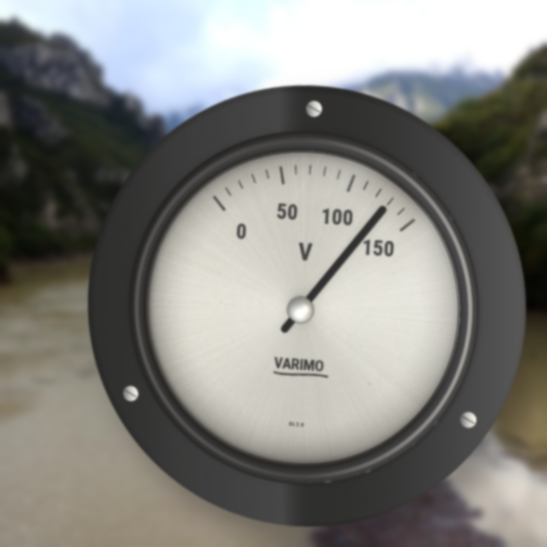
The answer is 130 V
